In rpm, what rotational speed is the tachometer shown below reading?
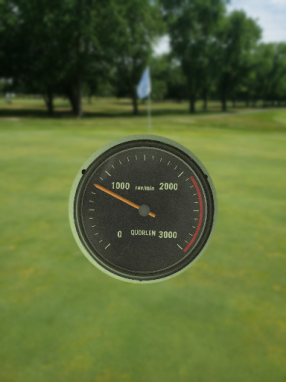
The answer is 800 rpm
